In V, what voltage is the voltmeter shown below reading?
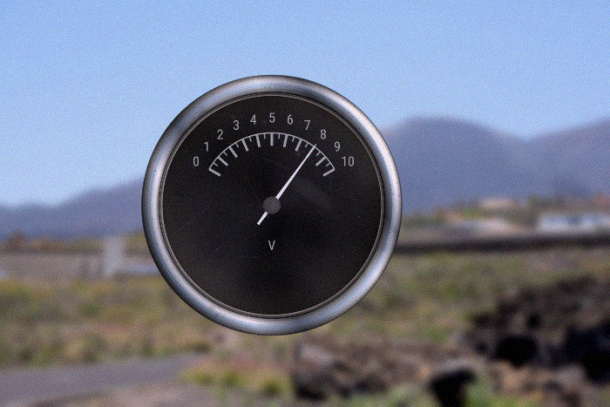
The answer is 8 V
